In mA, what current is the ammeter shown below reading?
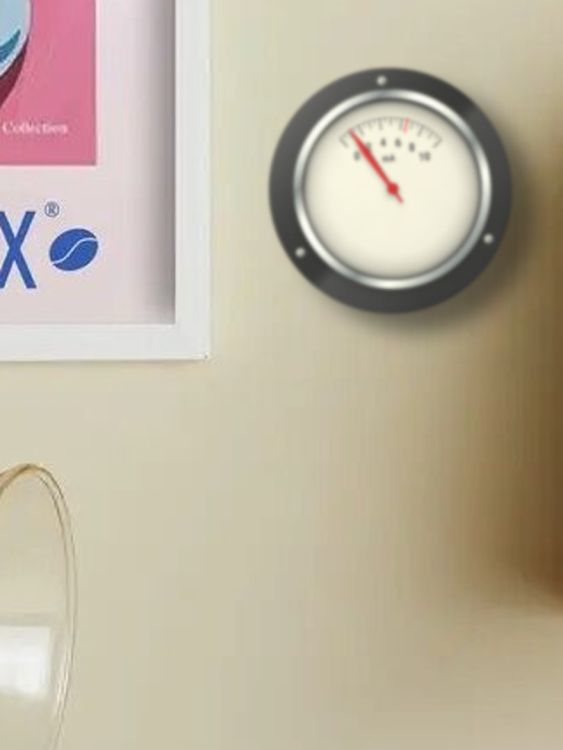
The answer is 1 mA
